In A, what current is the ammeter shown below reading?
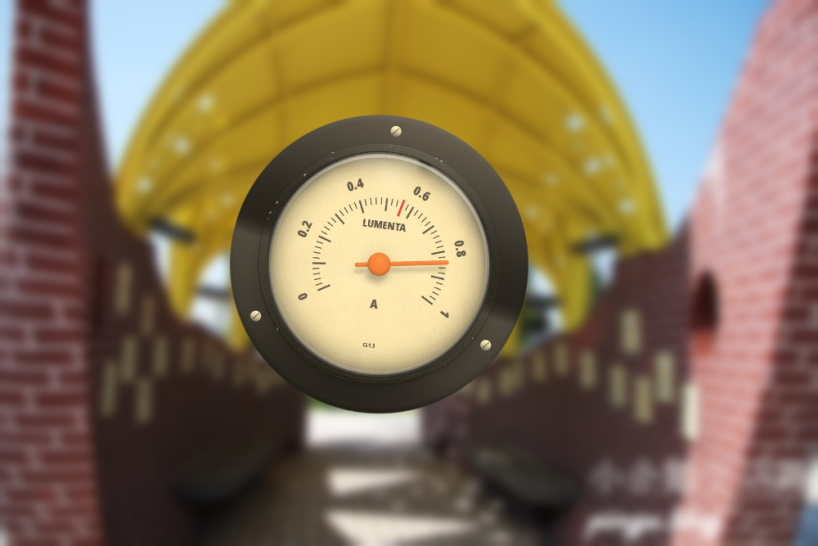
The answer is 0.84 A
